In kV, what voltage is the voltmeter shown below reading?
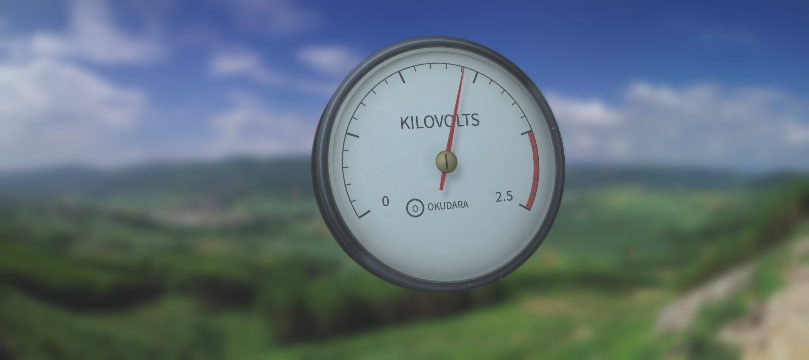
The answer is 1.4 kV
